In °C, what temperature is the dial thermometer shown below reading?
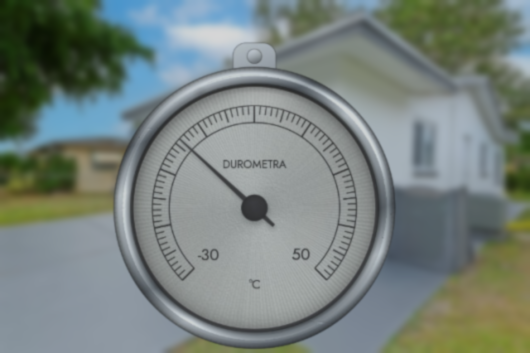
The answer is -4 °C
